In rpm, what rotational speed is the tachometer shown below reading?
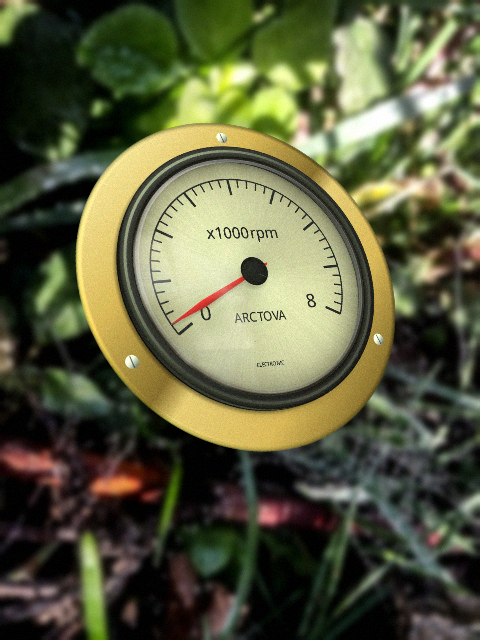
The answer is 200 rpm
